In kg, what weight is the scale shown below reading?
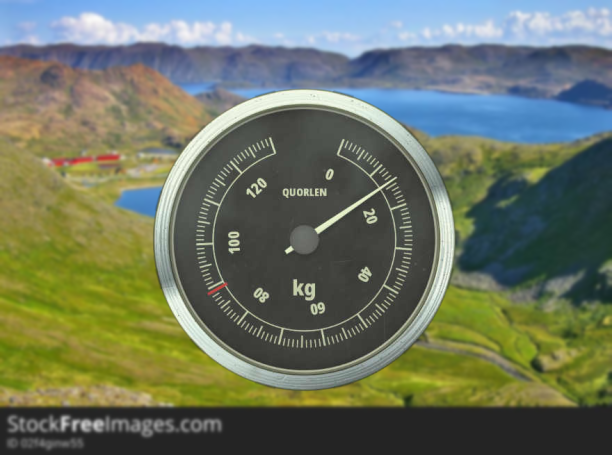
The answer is 14 kg
